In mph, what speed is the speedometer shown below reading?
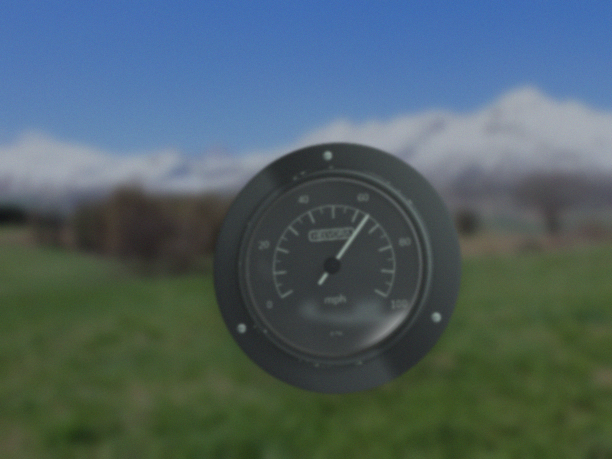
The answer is 65 mph
